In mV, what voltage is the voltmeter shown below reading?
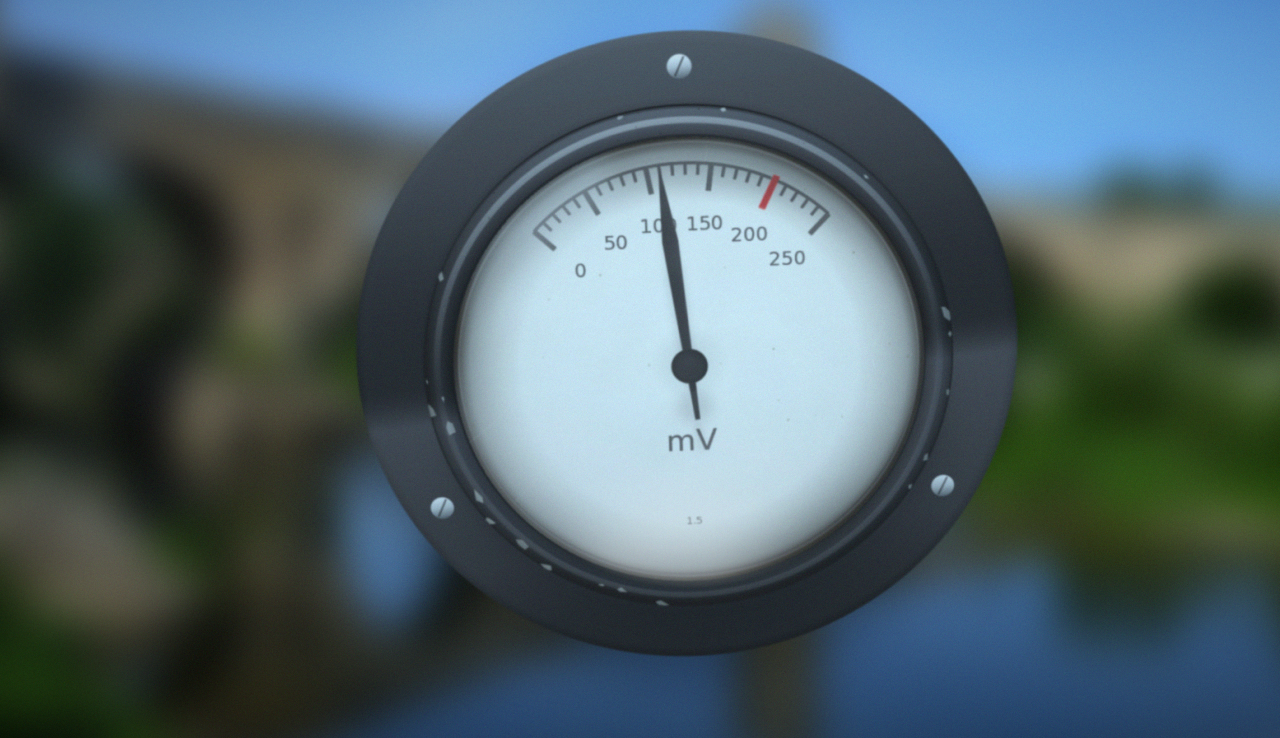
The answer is 110 mV
